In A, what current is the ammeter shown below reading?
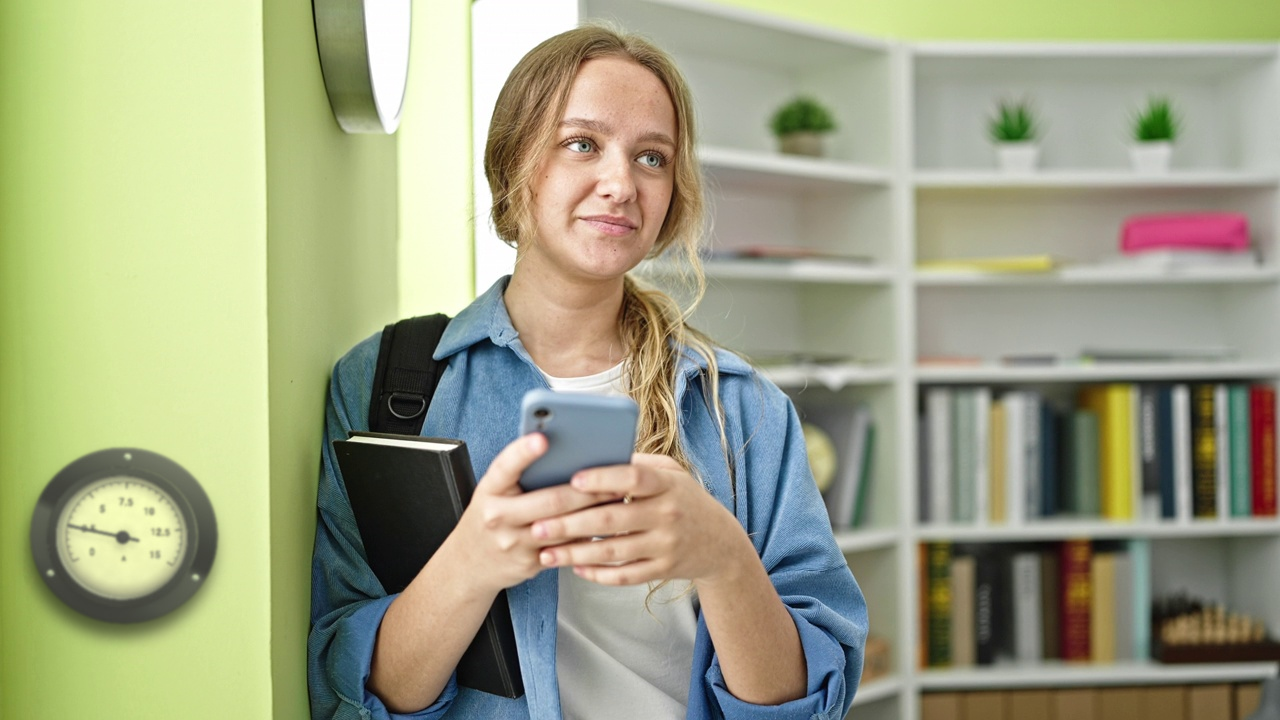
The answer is 2.5 A
